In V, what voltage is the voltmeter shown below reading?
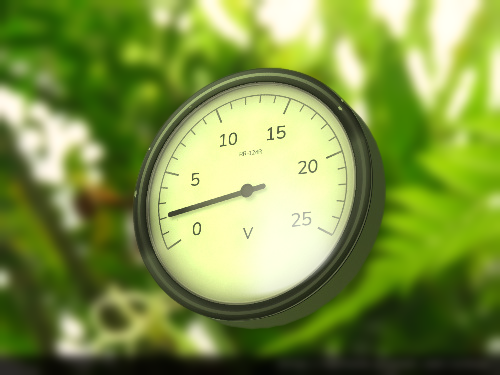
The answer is 2 V
